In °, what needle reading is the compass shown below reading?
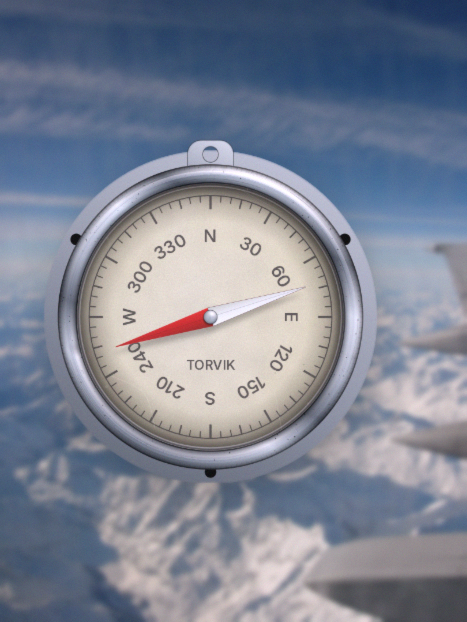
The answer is 252.5 °
